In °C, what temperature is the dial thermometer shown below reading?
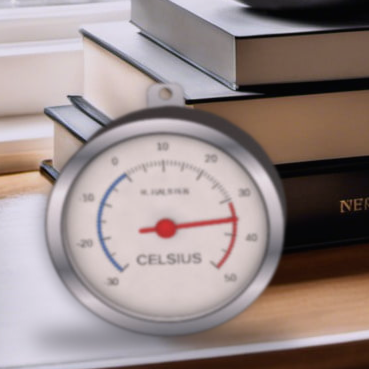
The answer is 35 °C
